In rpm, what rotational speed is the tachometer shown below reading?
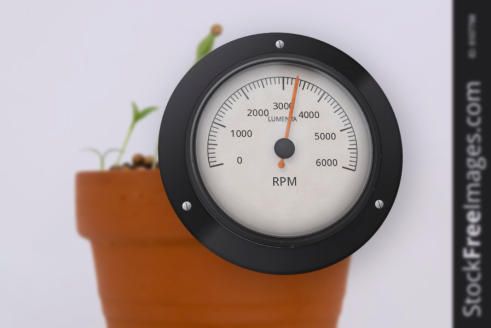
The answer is 3300 rpm
